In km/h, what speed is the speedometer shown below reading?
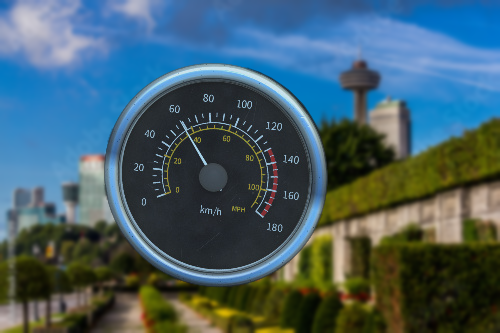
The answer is 60 km/h
